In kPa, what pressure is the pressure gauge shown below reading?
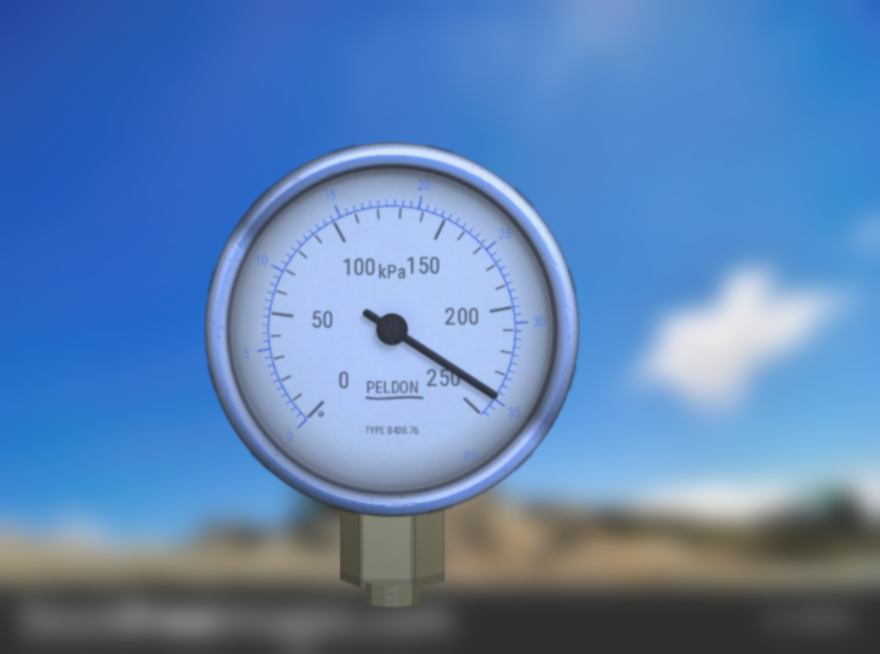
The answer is 240 kPa
